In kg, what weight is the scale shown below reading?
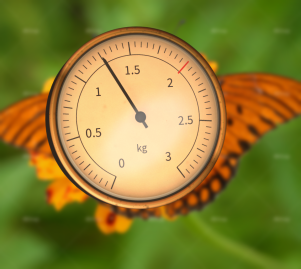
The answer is 1.25 kg
